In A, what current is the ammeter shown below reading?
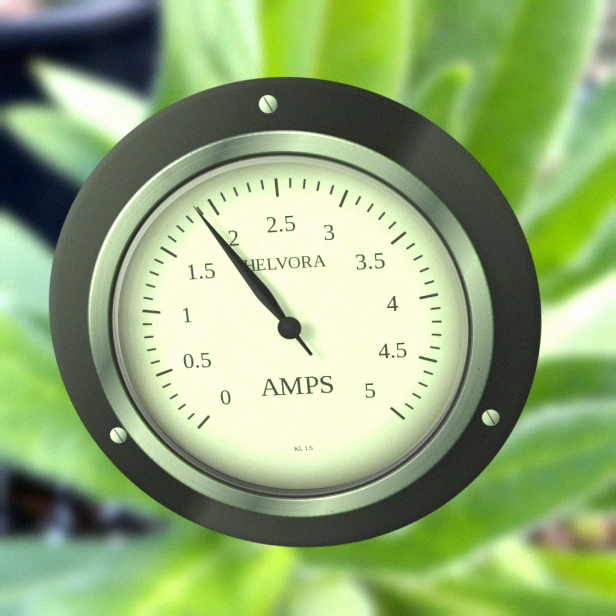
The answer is 1.9 A
